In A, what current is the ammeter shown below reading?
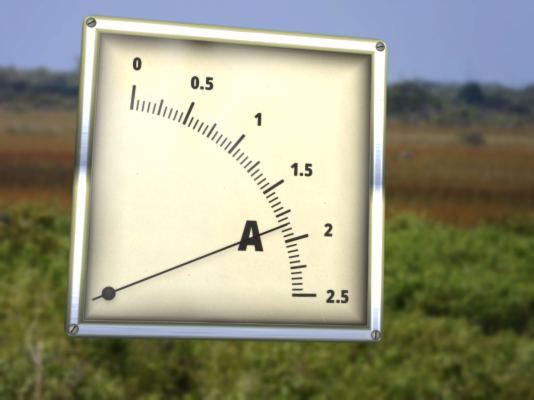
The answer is 1.85 A
